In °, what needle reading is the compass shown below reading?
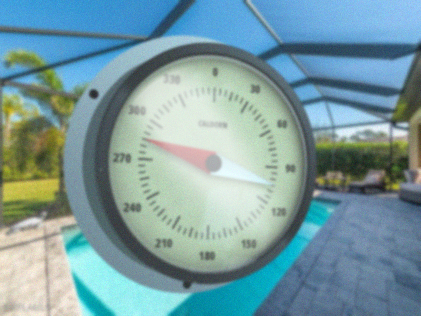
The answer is 285 °
